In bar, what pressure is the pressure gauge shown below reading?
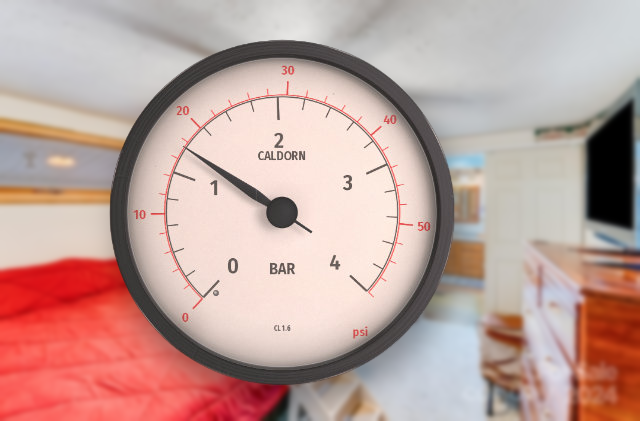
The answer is 1.2 bar
